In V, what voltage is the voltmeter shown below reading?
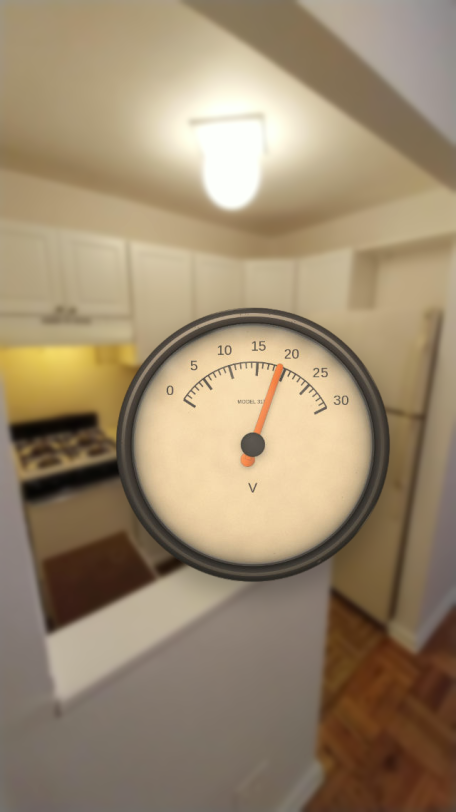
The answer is 19 V
